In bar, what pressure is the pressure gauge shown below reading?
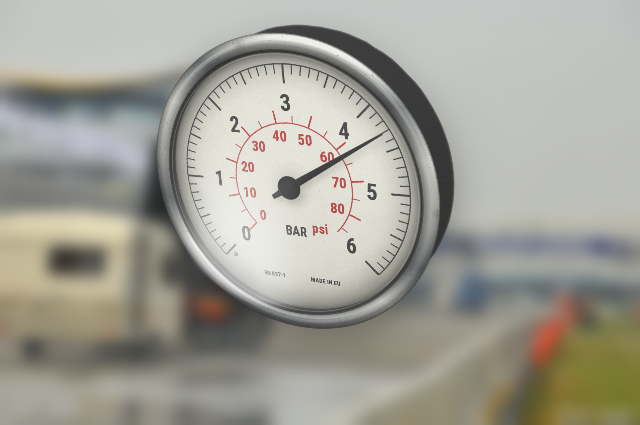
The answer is 4.3 bar
